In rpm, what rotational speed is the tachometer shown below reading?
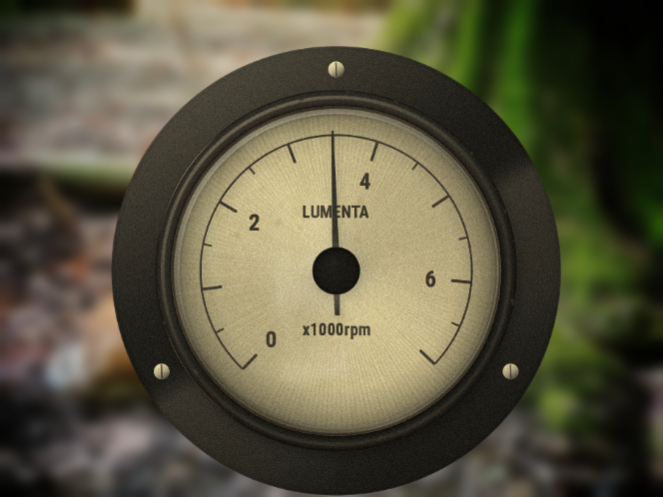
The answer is 3500 rpm
